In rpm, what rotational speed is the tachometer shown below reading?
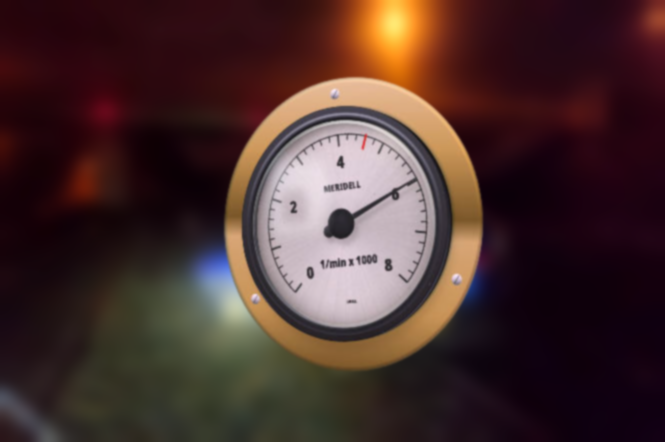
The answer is 6000 rpm
